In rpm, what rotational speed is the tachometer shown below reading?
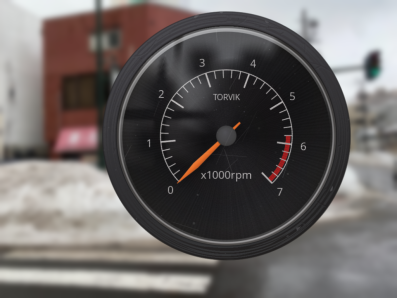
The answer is 0 rpm
